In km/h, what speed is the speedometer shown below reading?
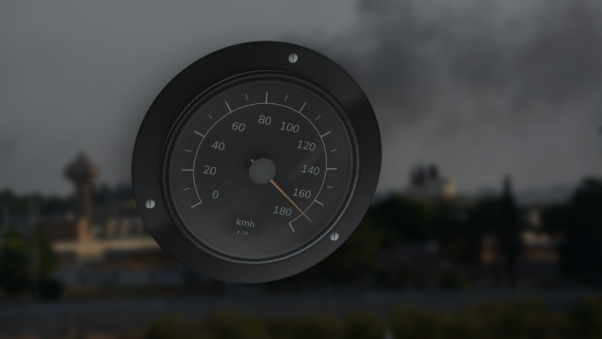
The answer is 170 km/h
